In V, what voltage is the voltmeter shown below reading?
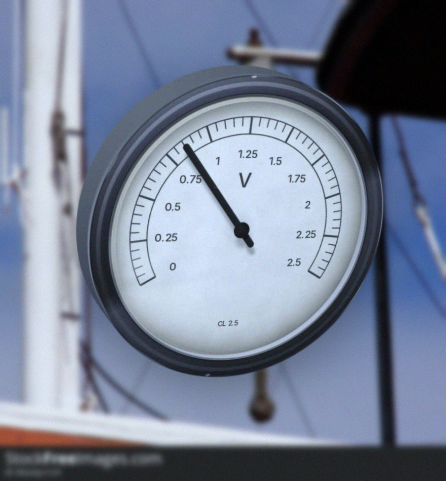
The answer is 0.85 V
